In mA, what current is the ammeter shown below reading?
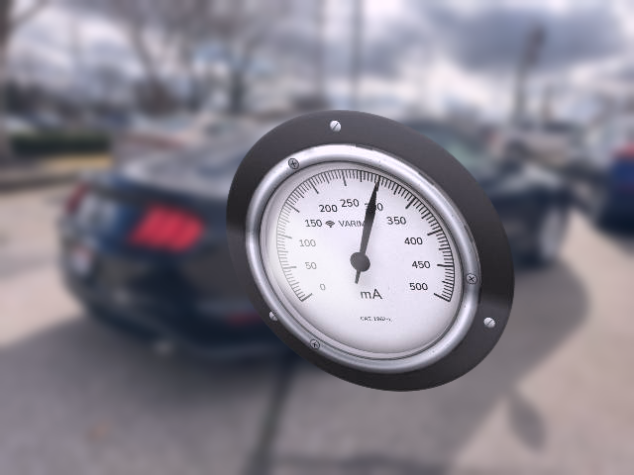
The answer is 300 mA
